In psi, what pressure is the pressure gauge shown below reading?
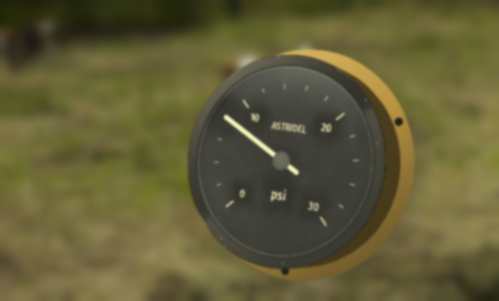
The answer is 8 psi
